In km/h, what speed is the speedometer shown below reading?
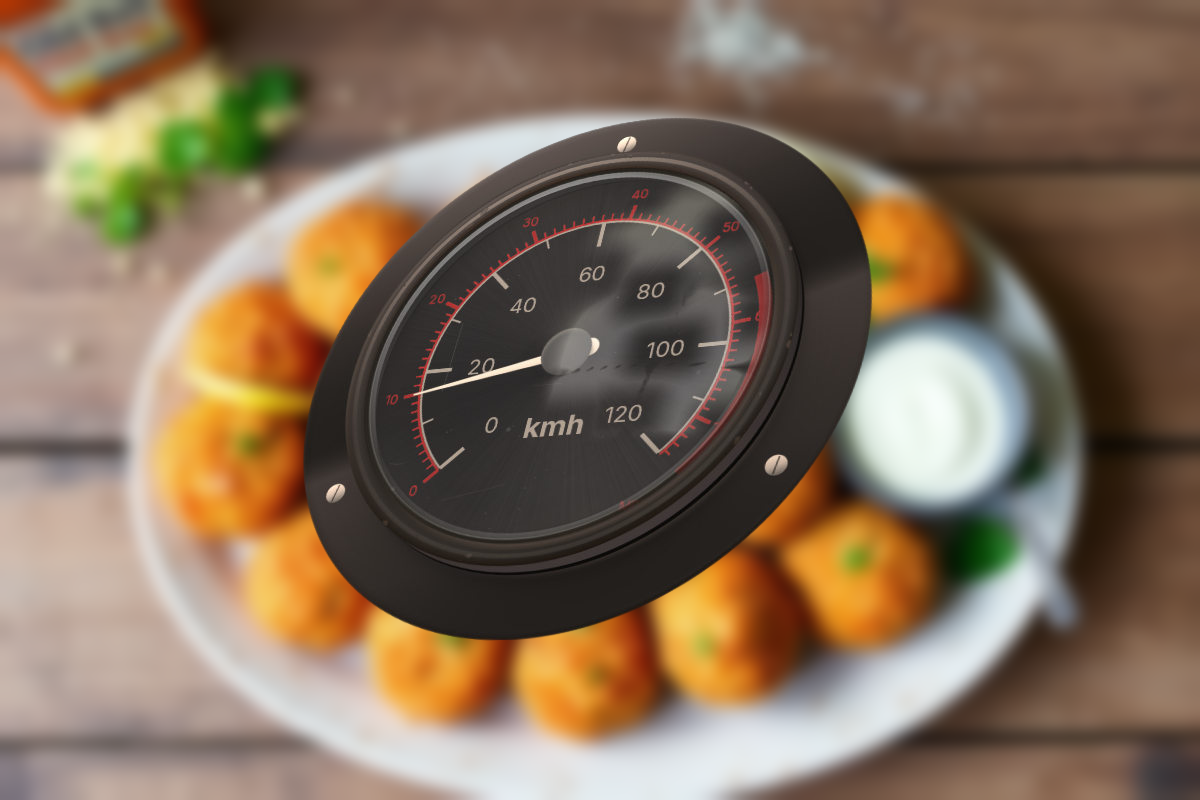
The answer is 15 km/h
